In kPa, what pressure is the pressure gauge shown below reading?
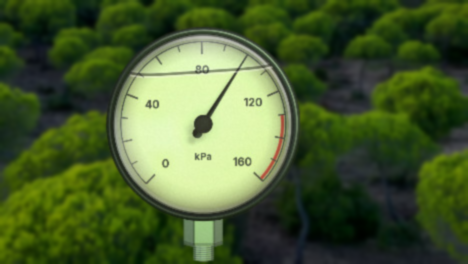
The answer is 100 kPa
